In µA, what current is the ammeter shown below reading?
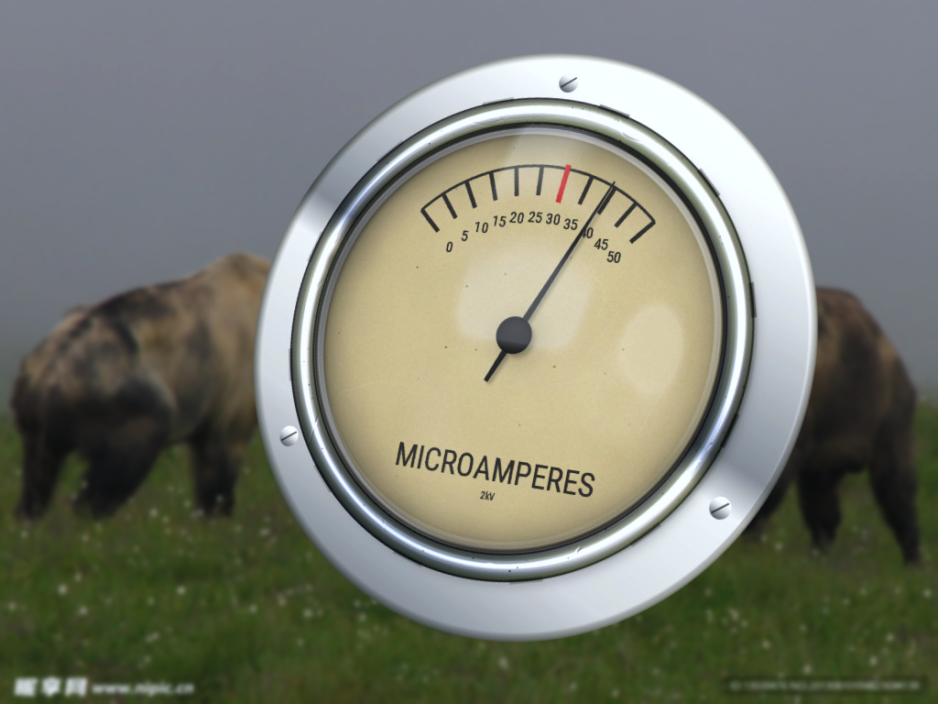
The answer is 40 µA
